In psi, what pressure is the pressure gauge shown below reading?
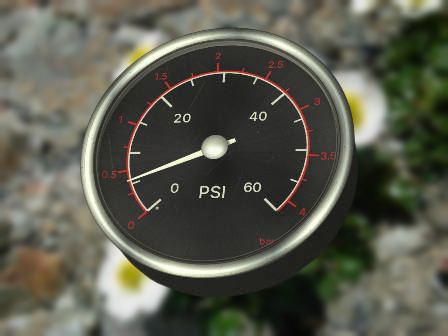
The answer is 5 psi
